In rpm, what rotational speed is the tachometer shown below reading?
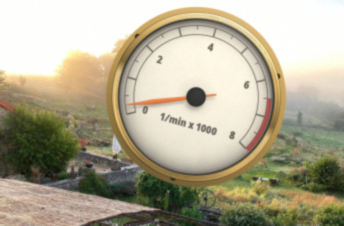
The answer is 250 rpm
